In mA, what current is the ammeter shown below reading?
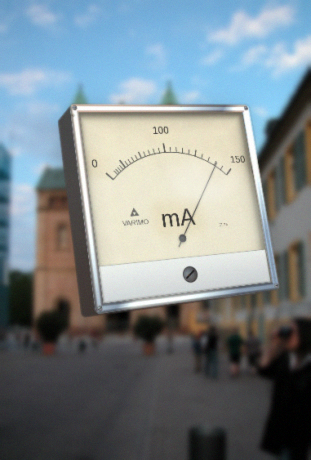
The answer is 140 mA
